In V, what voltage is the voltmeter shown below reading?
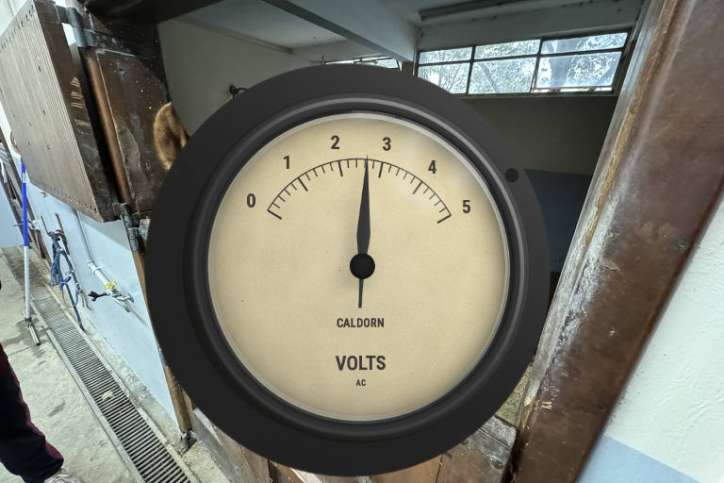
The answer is 2.6 V
